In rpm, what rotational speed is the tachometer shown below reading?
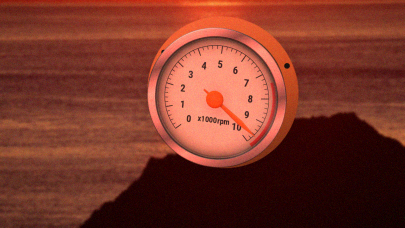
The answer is 9600 rpm
